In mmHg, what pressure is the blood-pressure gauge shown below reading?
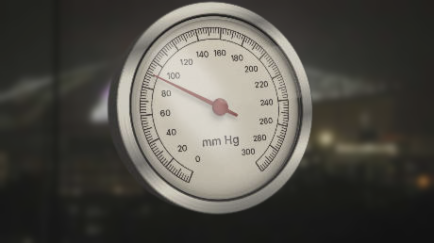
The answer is 90 mmHg
